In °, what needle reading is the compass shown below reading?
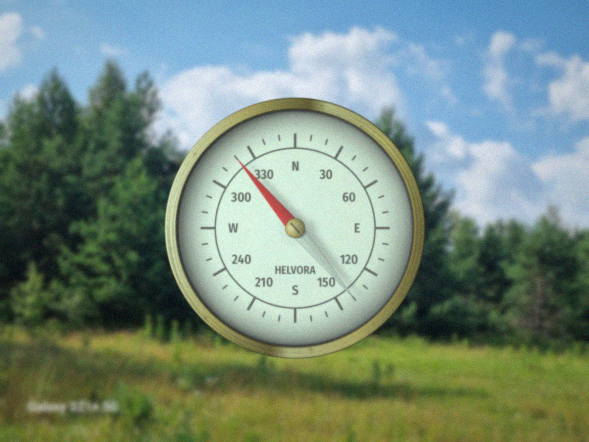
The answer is 320 °
